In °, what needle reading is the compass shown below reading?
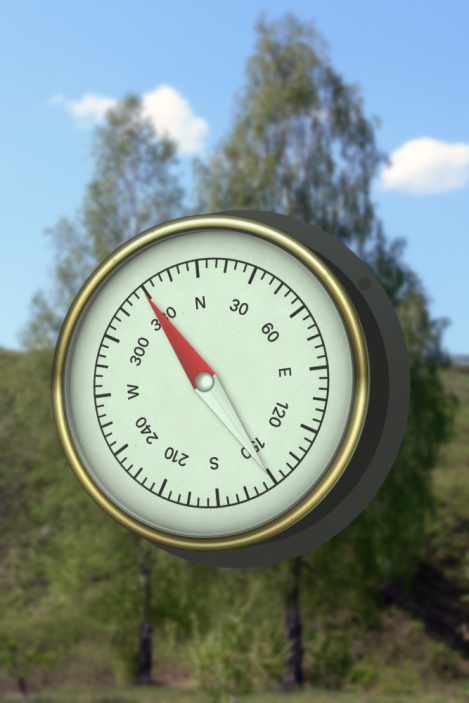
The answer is 330 °
